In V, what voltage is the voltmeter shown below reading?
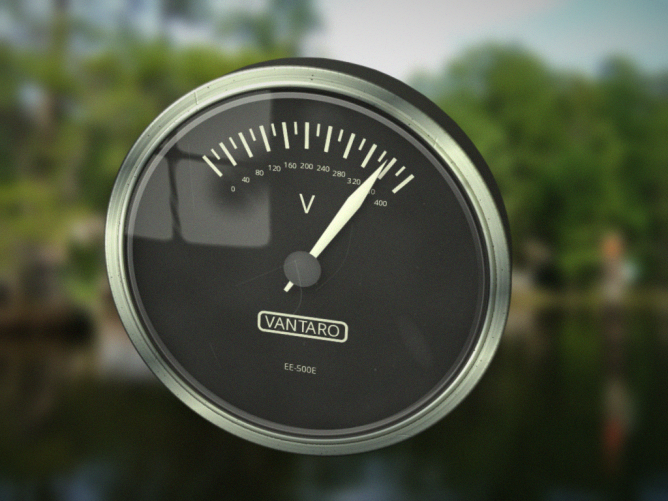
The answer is 350 V
